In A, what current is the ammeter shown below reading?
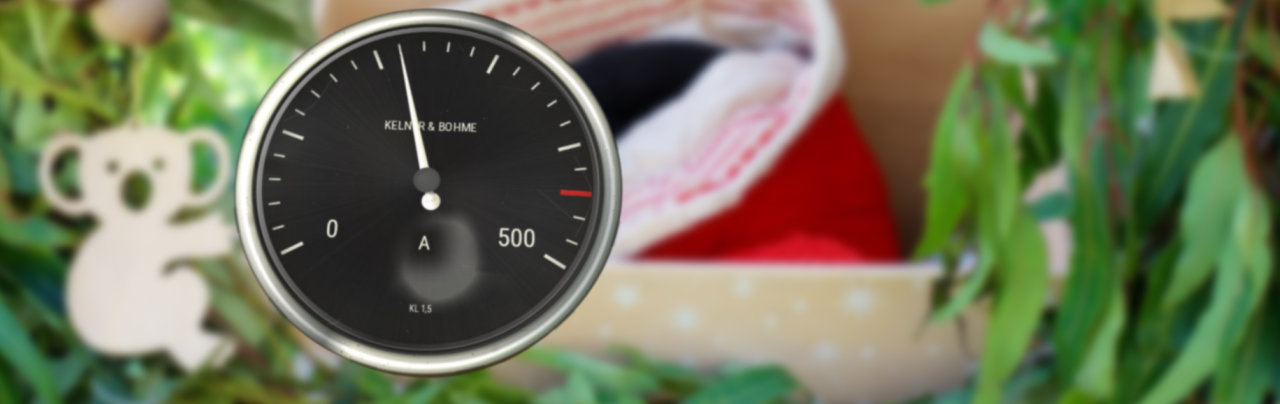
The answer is 220 A
